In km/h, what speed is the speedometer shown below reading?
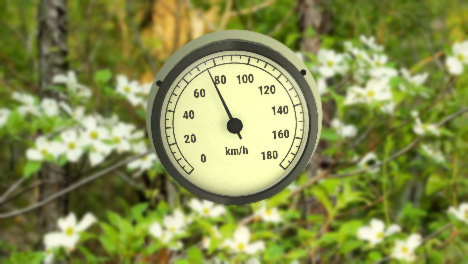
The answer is 75 km/h
